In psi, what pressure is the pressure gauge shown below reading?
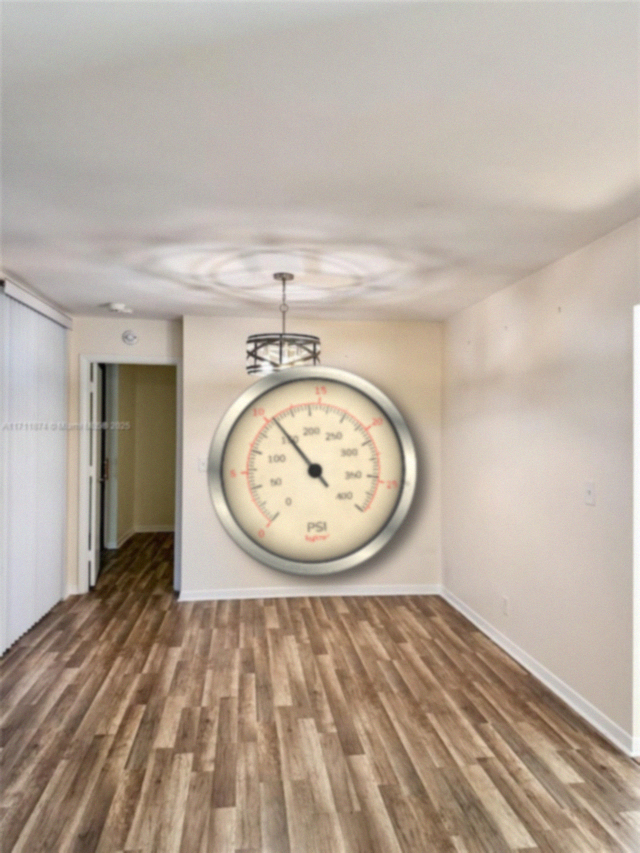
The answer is 150 psi
